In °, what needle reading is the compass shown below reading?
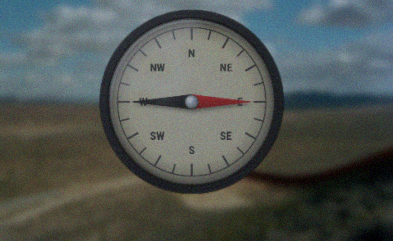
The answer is 90 °
